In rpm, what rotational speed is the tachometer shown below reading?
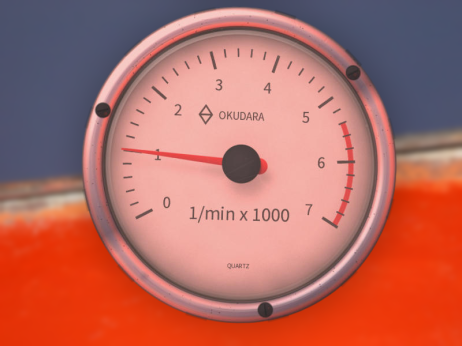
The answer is 1000 rpm
